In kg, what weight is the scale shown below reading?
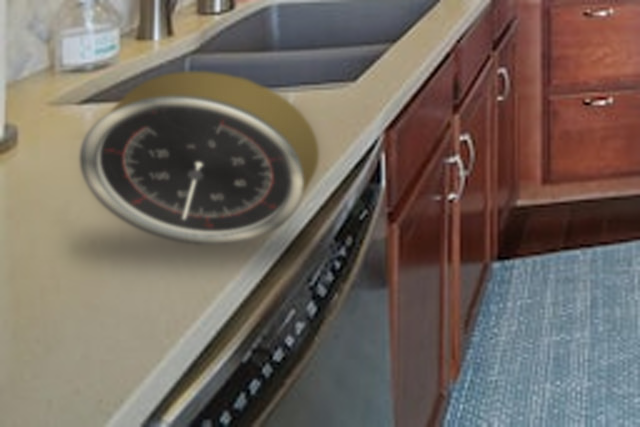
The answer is 75 kg
